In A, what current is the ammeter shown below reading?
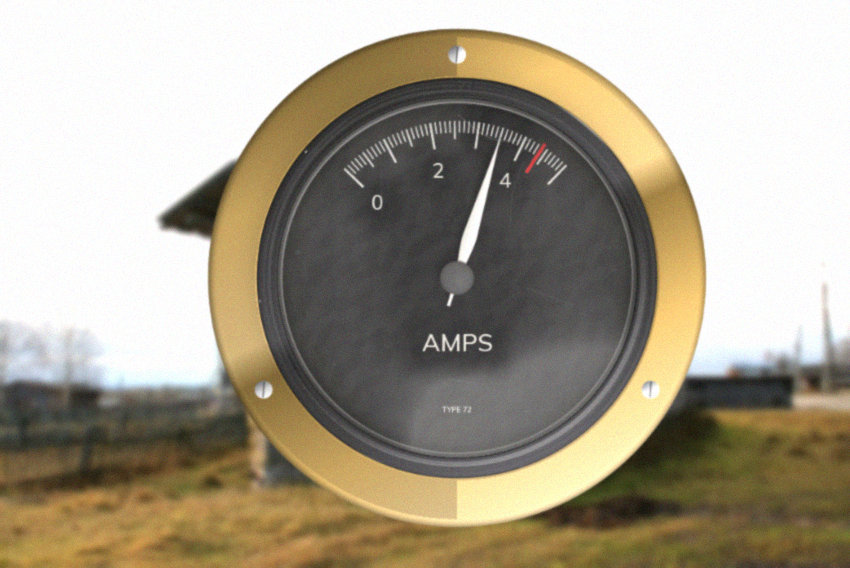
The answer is 3.5 A
